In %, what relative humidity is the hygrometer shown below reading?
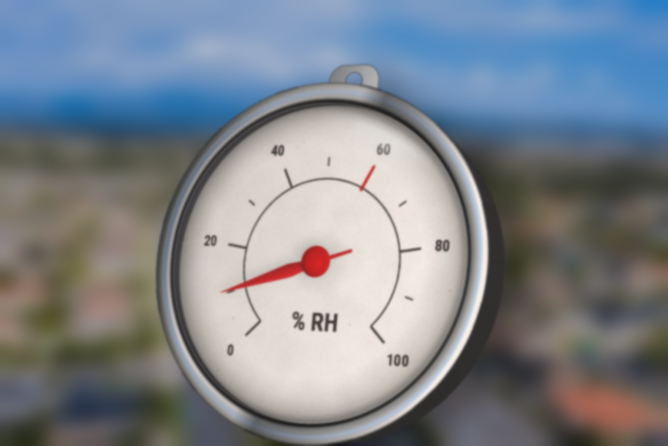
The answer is 10 %
